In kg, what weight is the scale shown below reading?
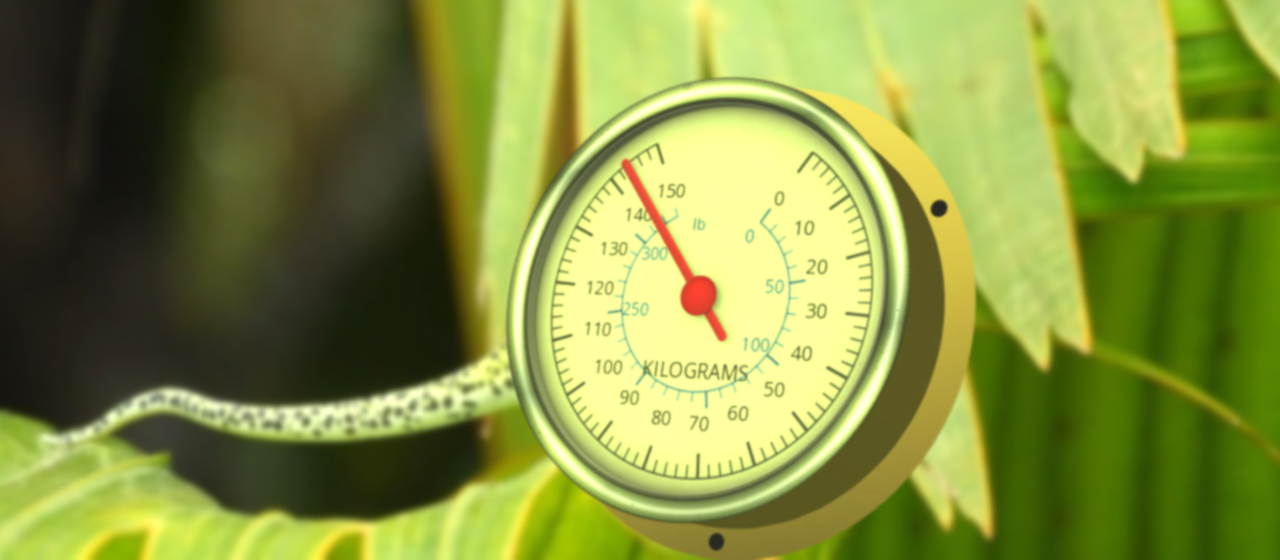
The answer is 144 kg
